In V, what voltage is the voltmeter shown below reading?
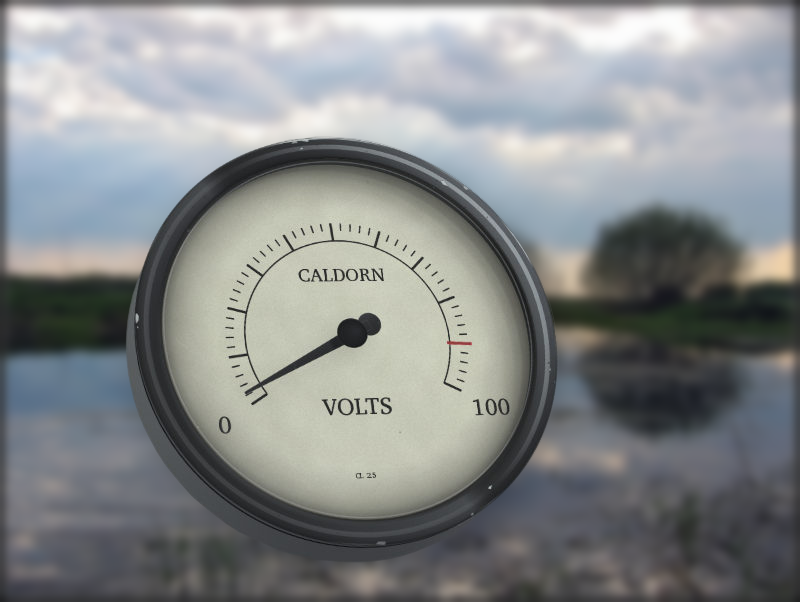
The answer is 2 V
